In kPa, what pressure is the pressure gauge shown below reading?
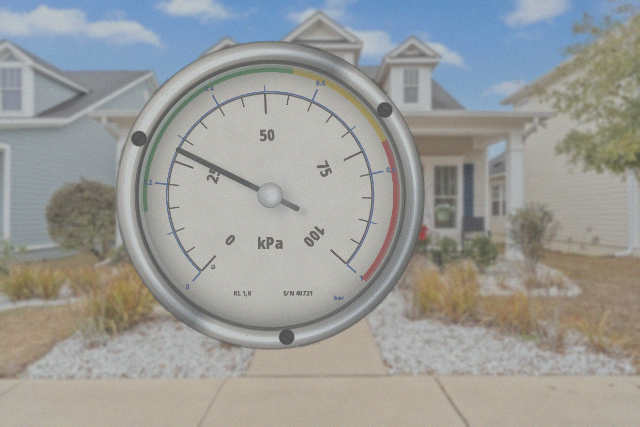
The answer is 27.5 kPa
